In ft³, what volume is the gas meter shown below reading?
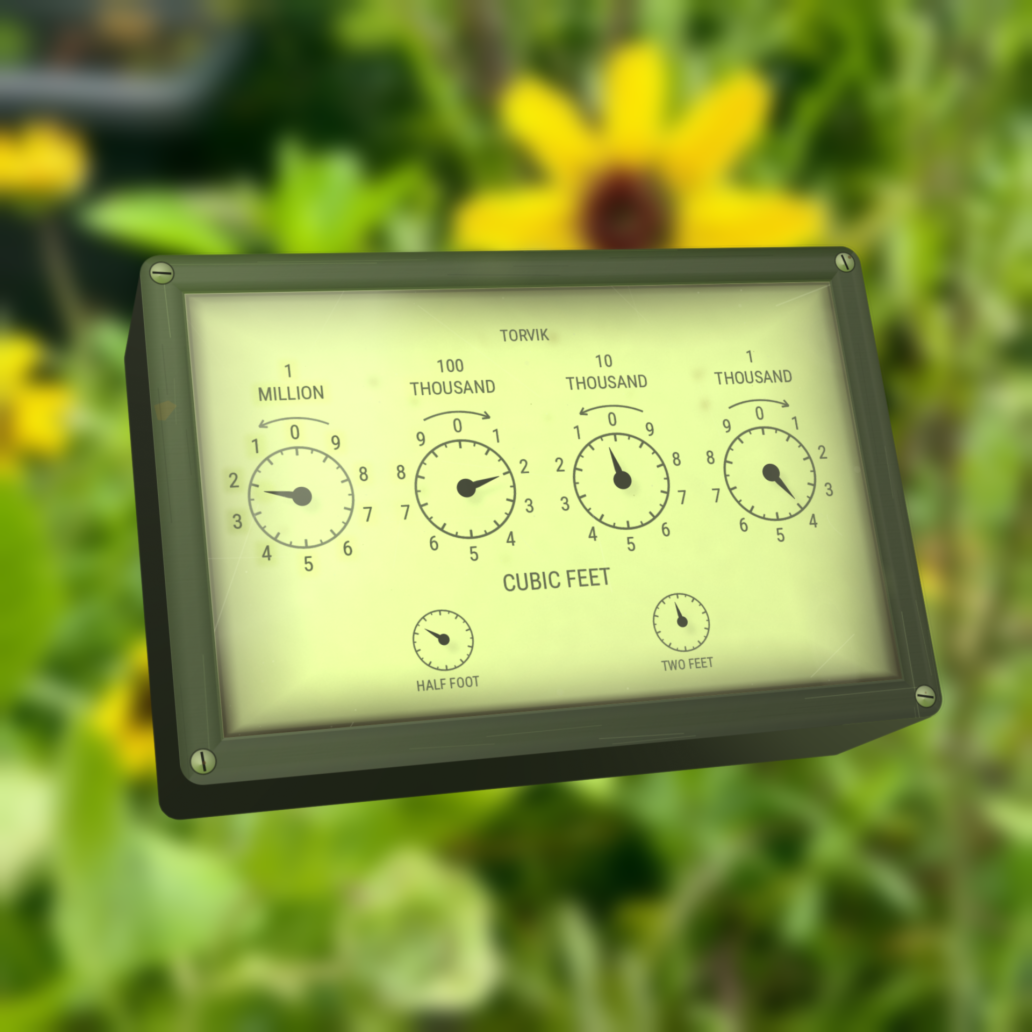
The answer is 220400 ft³
